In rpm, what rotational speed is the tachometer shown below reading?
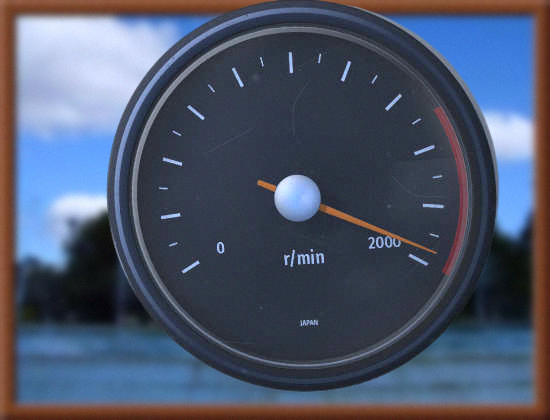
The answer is 1950 rpm
